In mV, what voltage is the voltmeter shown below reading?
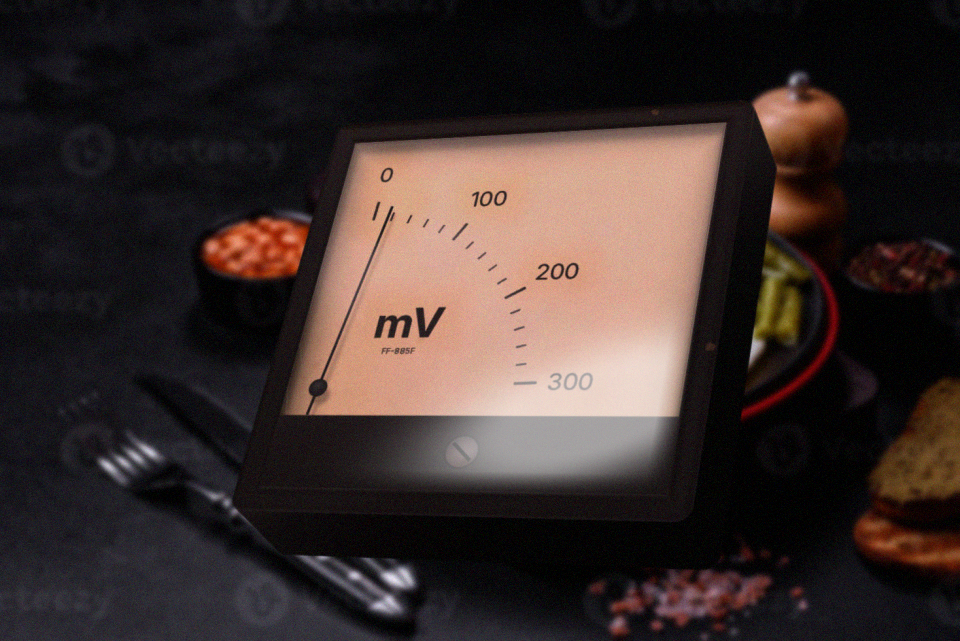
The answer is 20 mV
